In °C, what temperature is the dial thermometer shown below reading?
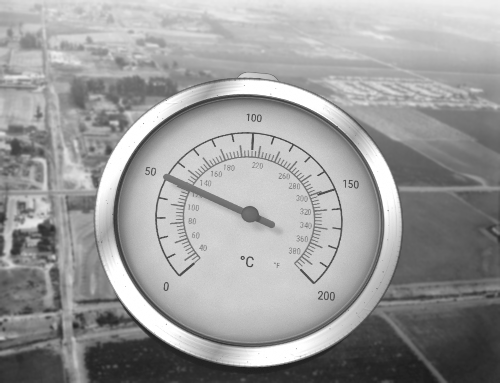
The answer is 50 °C
